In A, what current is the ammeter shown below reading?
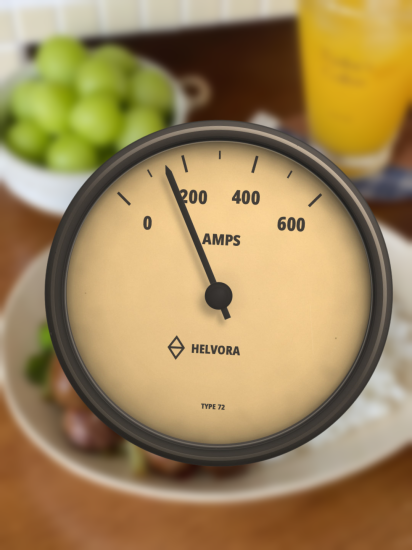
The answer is 150 A
